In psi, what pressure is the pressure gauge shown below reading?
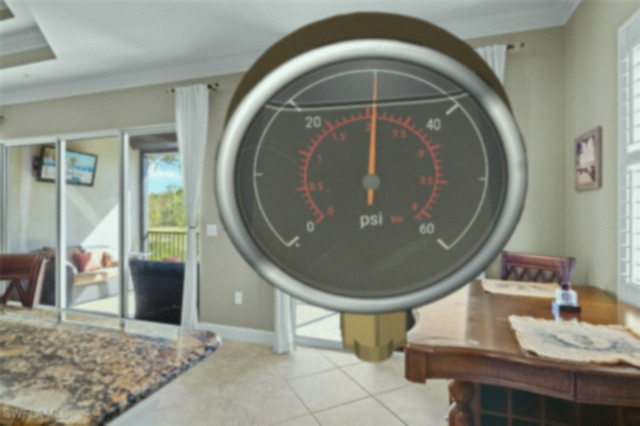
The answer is 30 psi
